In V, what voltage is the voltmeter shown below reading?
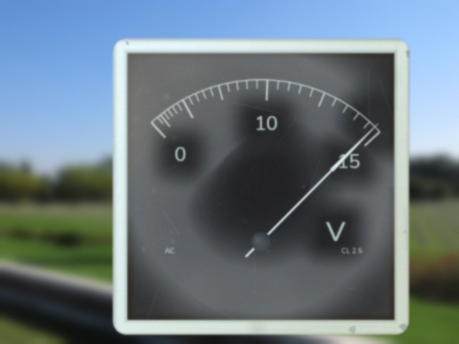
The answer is 14.75 V
